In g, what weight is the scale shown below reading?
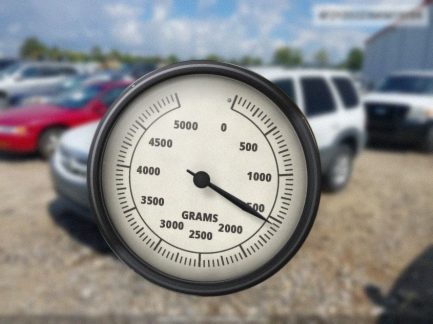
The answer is 1550 g
